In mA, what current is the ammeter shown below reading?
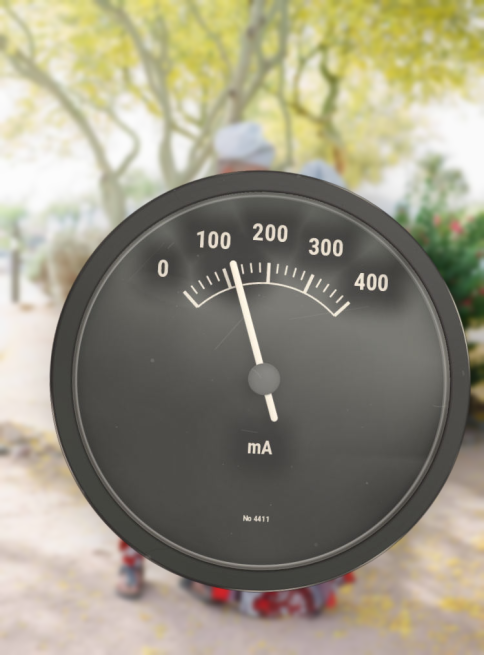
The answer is 120 mA
